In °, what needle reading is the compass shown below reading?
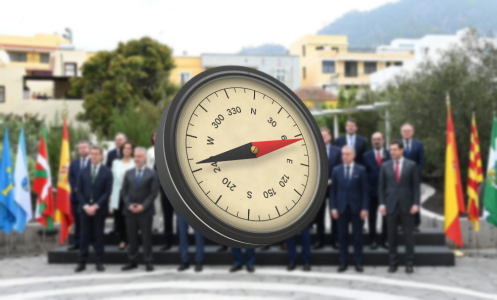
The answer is 65 °
